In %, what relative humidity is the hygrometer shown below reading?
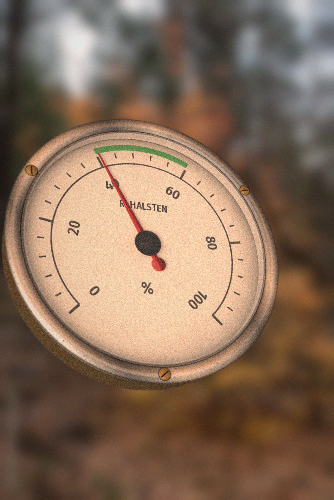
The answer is 40 %
